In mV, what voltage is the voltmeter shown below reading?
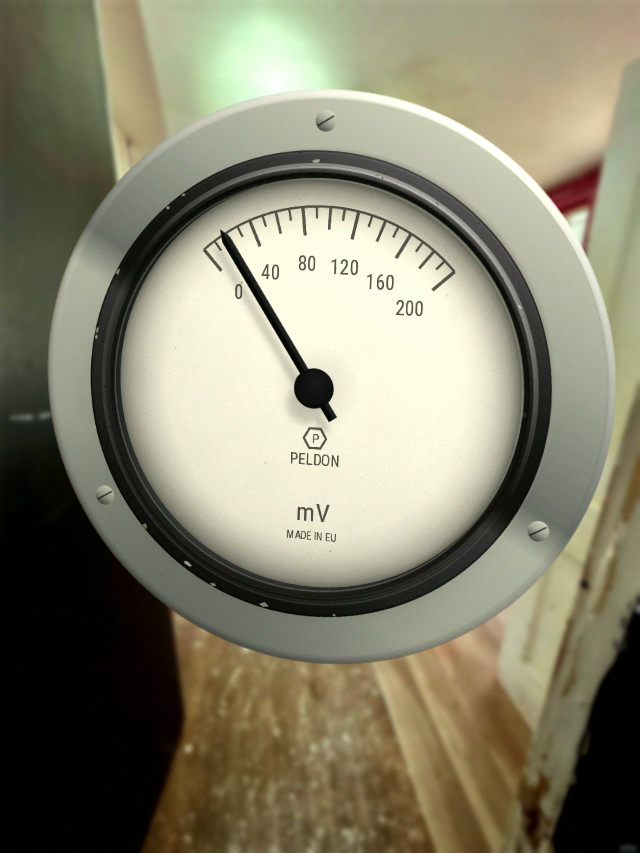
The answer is 20 mV
